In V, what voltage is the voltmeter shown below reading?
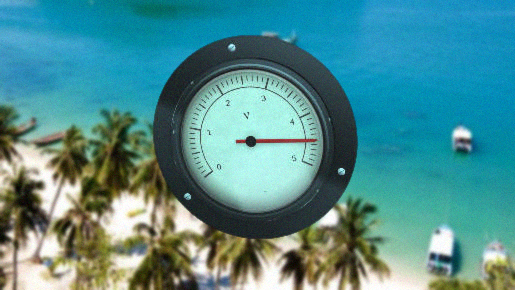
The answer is 4.5 V
